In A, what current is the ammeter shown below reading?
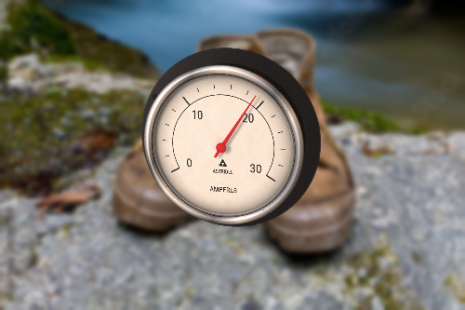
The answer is 19 A
